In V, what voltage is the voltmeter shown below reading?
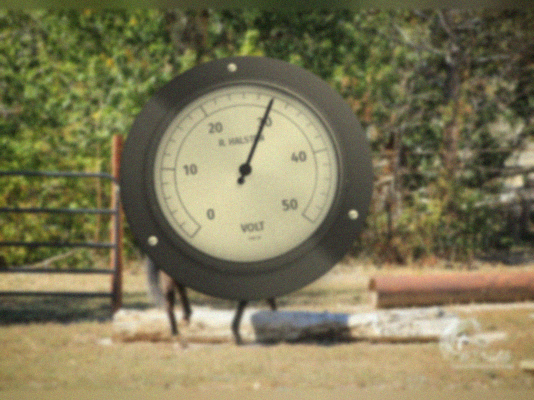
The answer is 30 V
